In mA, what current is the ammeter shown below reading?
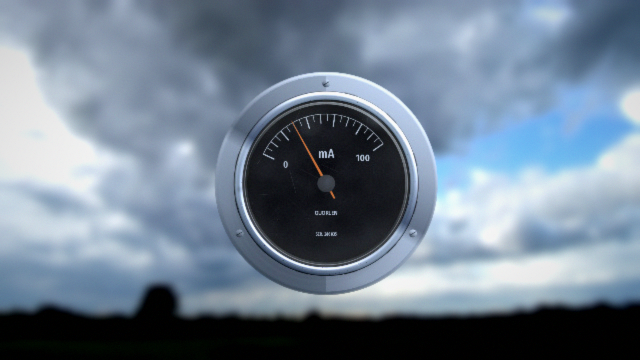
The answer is 30 mA
